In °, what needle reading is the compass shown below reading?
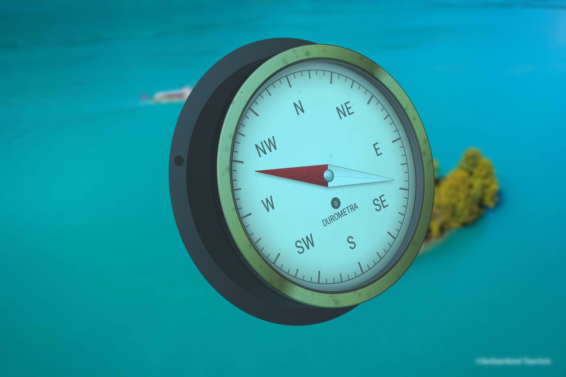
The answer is 295 °
